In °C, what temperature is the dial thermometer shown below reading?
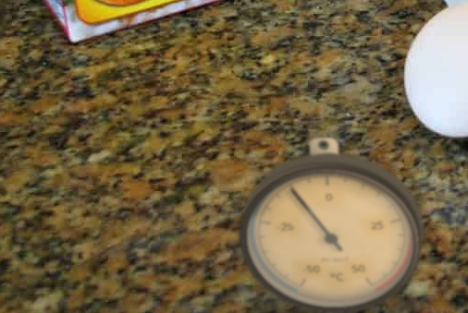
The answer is -10 °C
